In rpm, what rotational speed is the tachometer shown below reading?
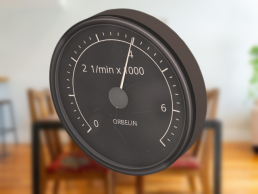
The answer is 4000 rpm
